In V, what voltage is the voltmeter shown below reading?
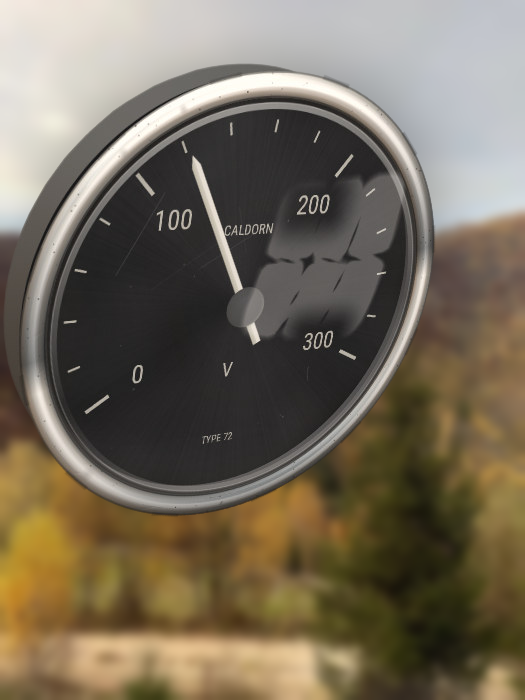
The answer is 120 V
